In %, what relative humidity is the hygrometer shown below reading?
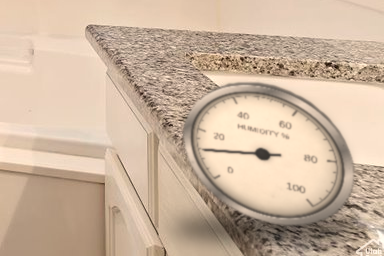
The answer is 12 %
